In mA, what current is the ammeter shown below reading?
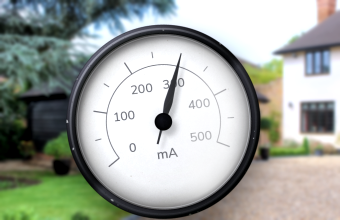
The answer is 300 mA
